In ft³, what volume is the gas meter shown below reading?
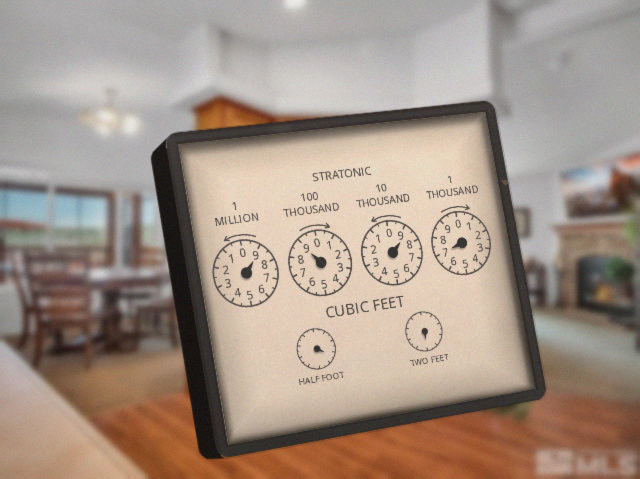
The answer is 888700 ft³
